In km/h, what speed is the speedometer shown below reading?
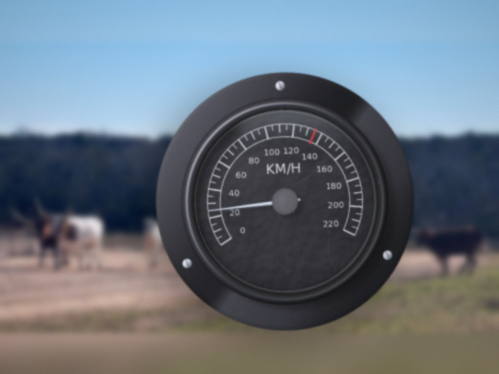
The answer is 25 km/h
